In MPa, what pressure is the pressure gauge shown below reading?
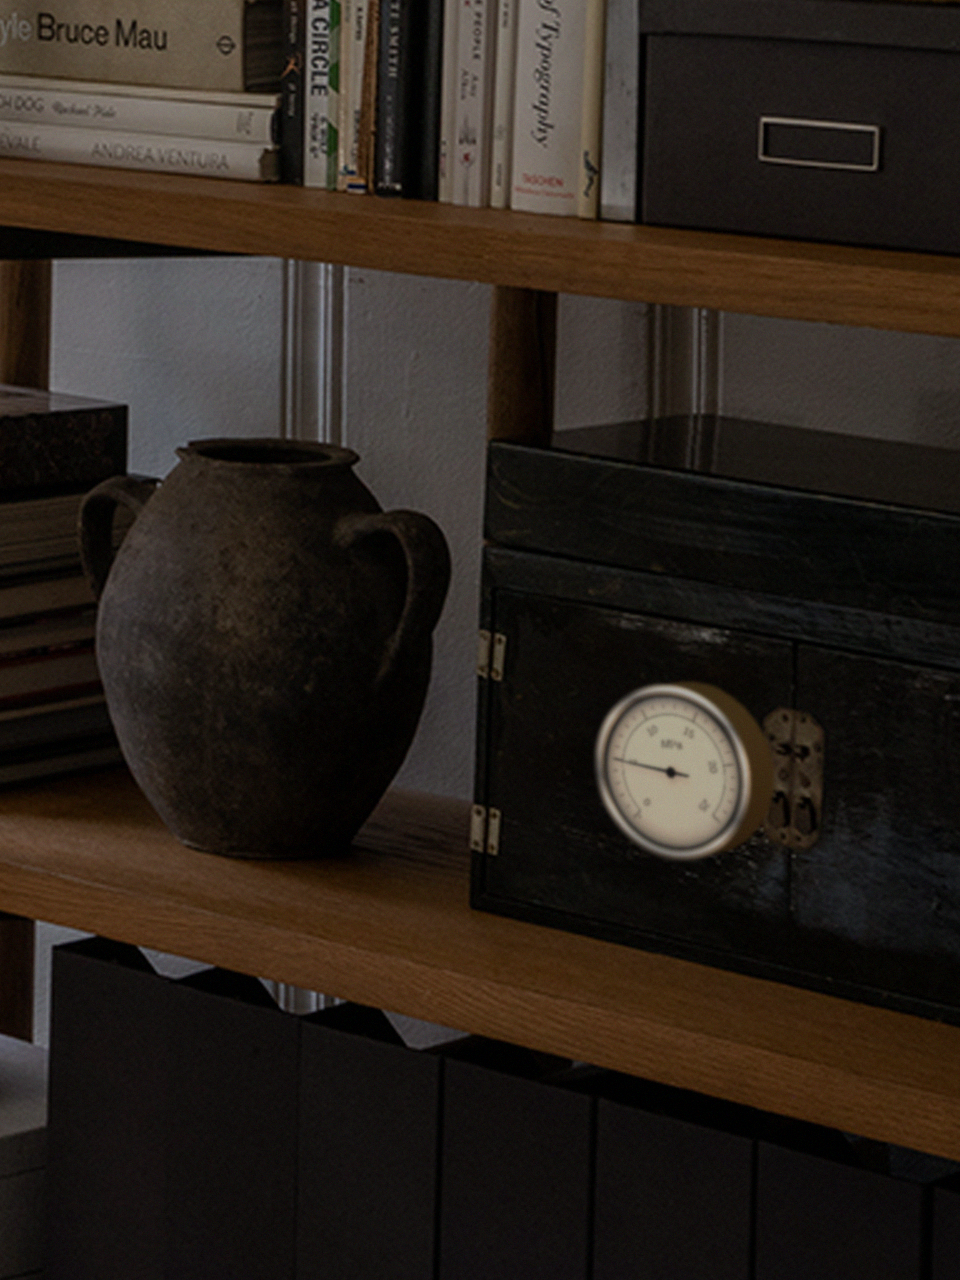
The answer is 5 MPa
